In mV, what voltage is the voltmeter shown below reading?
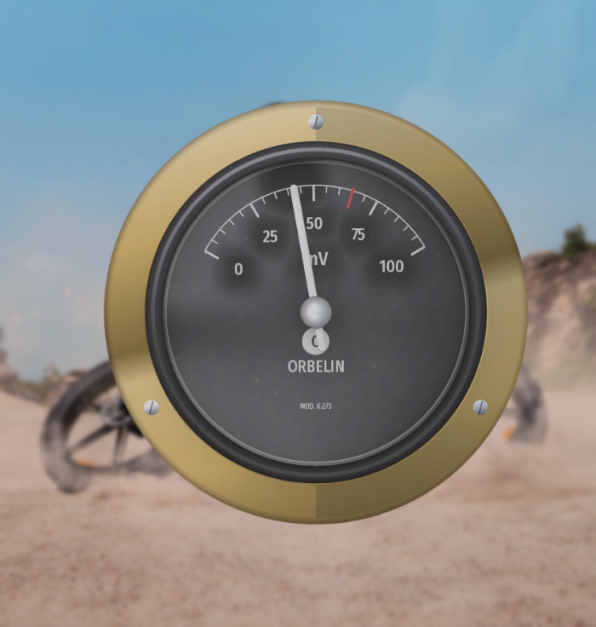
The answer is 42.5 mV
